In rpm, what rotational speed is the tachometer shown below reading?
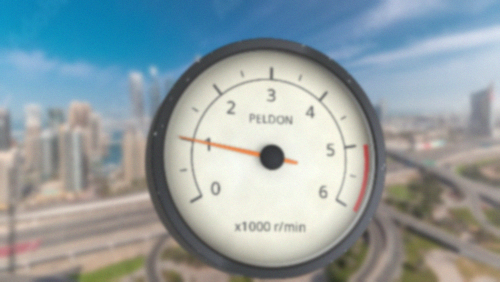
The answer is 1000 rpm
